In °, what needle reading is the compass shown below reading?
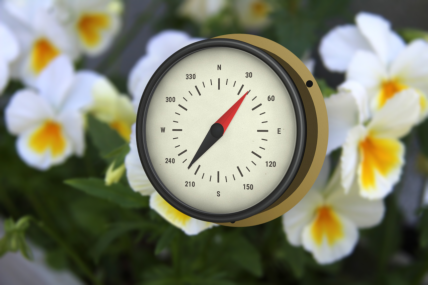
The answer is 40 °
